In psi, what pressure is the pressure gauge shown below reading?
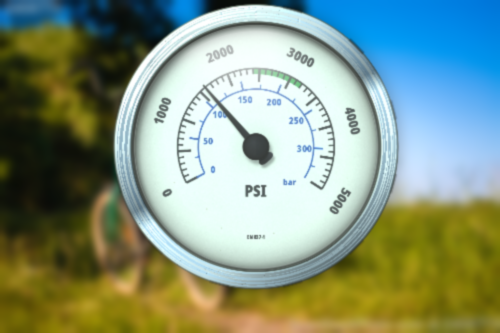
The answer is 1600 psi
